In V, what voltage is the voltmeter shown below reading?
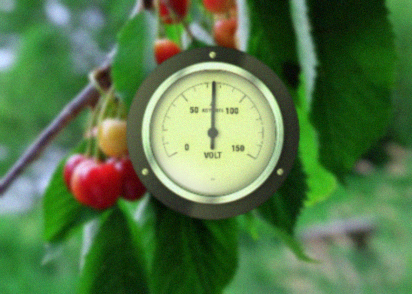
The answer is 75 V
